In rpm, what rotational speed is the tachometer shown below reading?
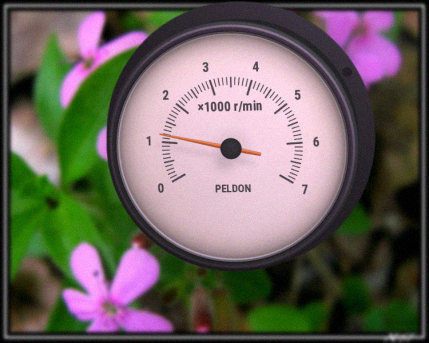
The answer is 1200 rpm
